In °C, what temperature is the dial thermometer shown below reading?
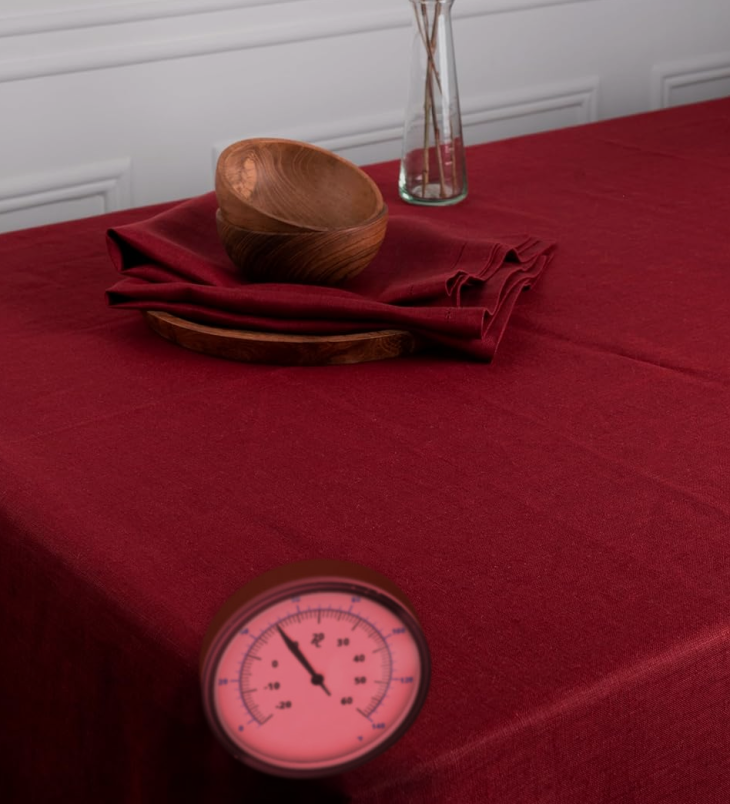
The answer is 10 °C
